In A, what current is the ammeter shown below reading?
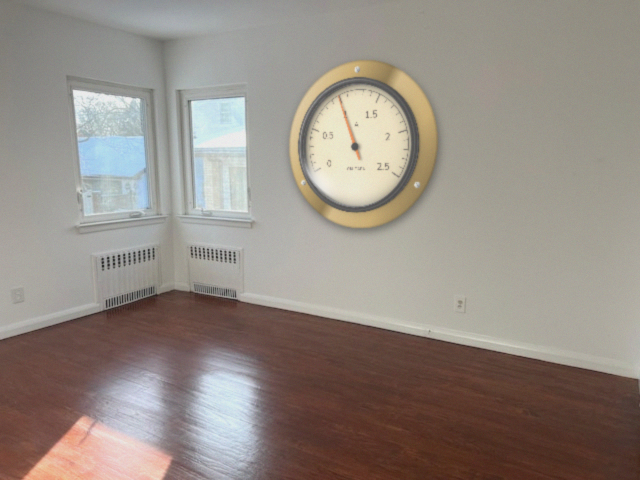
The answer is 1 A
